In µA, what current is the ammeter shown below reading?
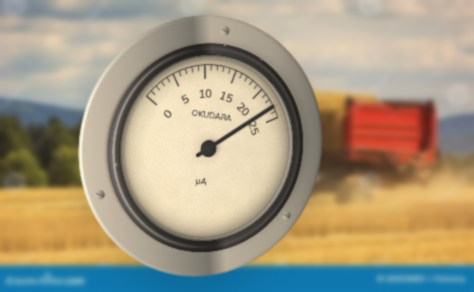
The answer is 23 µA
